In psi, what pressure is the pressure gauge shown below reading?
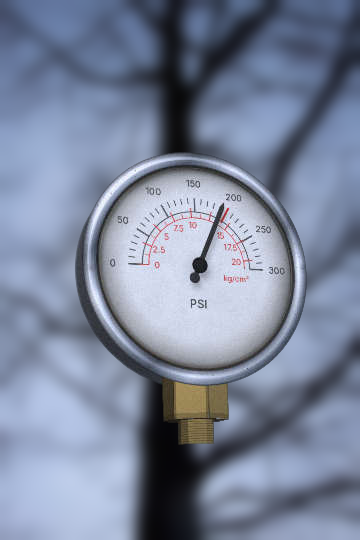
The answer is 190 psi
